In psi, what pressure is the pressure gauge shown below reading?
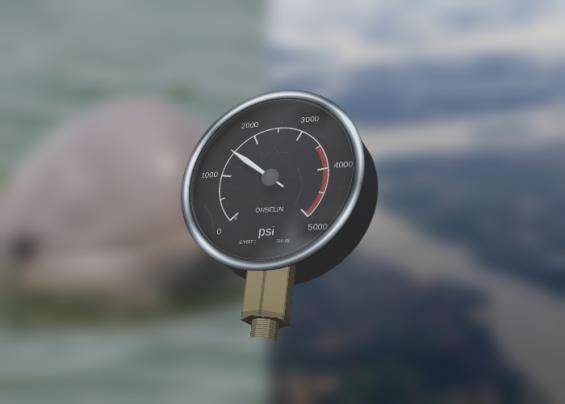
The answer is 1500 psi
